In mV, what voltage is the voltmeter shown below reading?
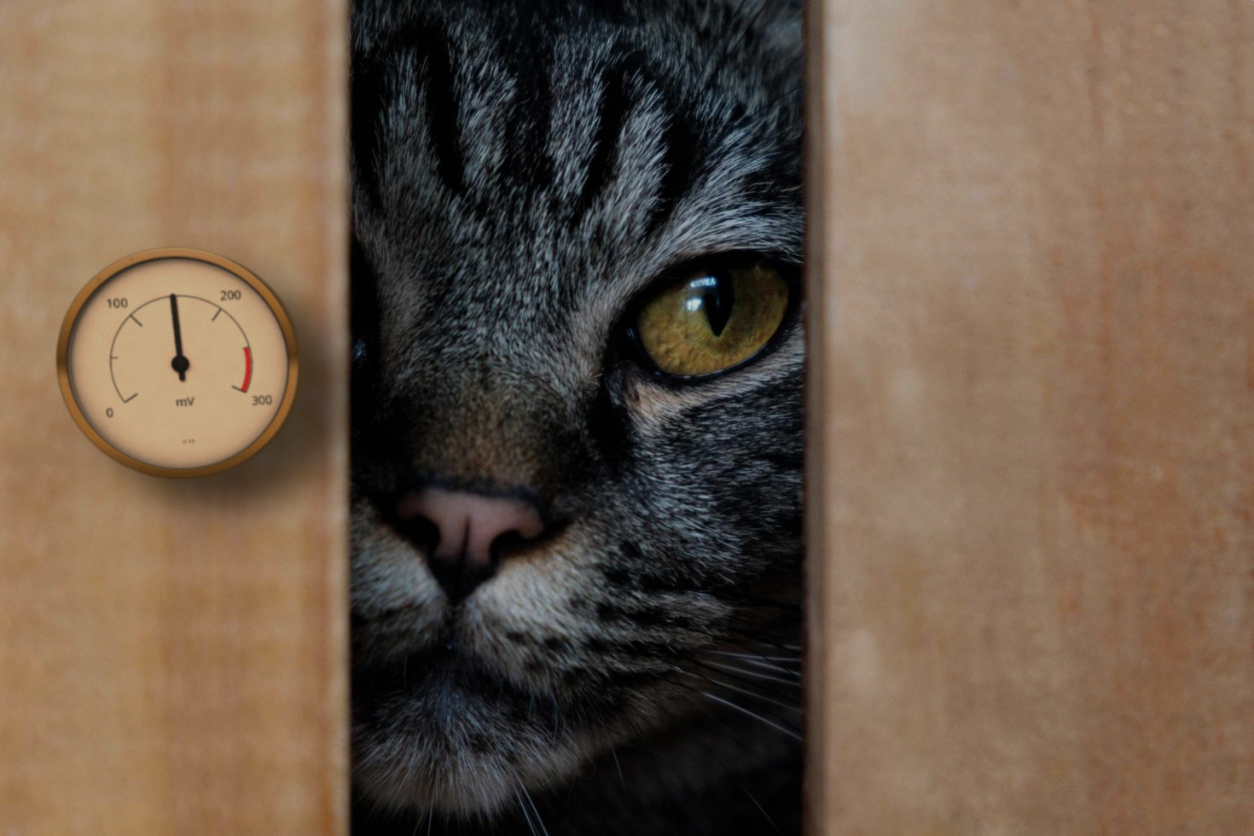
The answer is 150 mV
